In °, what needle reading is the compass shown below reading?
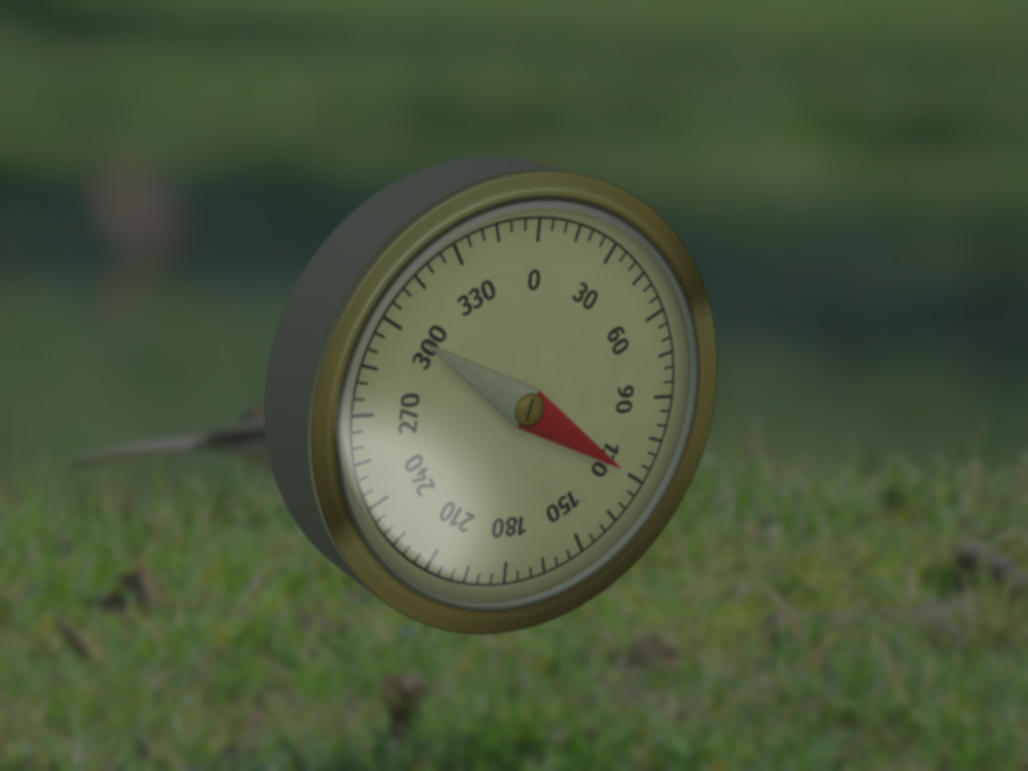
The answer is 120 °
